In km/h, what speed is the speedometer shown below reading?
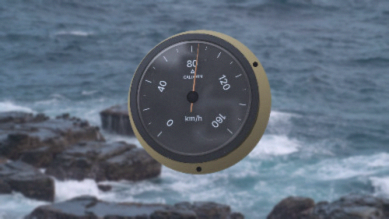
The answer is 85 km/h
